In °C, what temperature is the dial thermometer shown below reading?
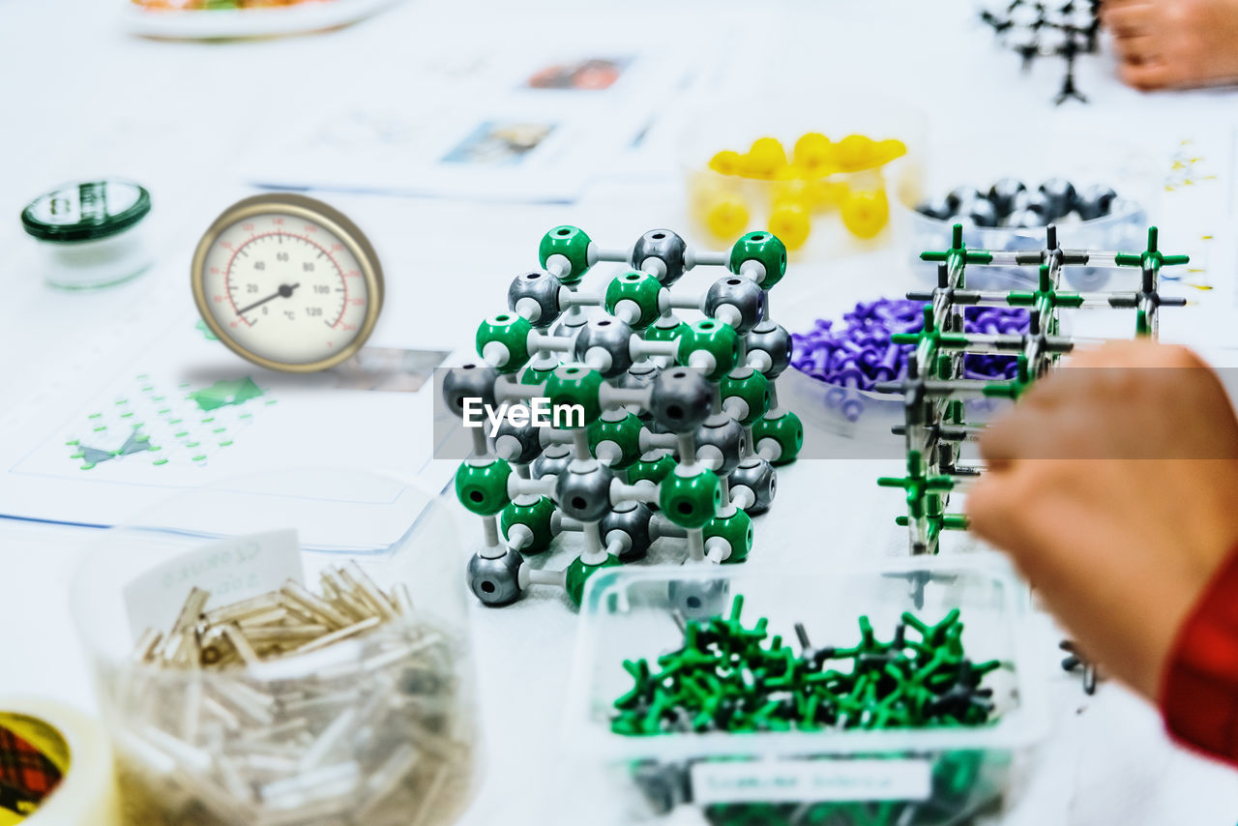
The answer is 8 °C
